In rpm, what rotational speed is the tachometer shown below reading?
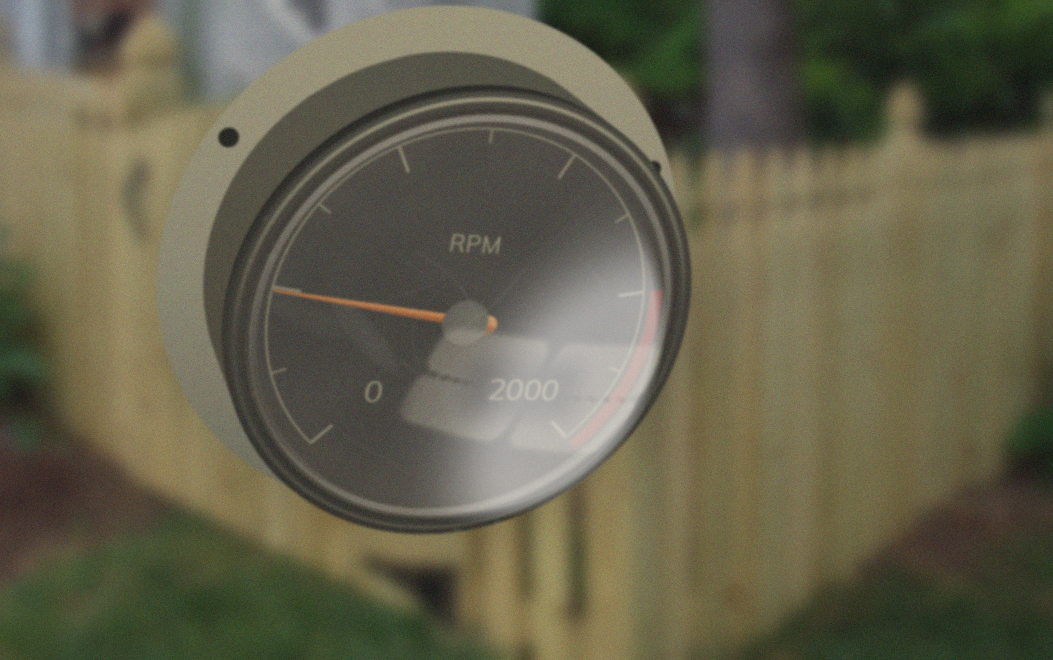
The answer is 400 rpm
